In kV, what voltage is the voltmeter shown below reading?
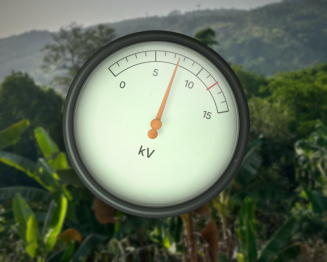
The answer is 7.5 kV
